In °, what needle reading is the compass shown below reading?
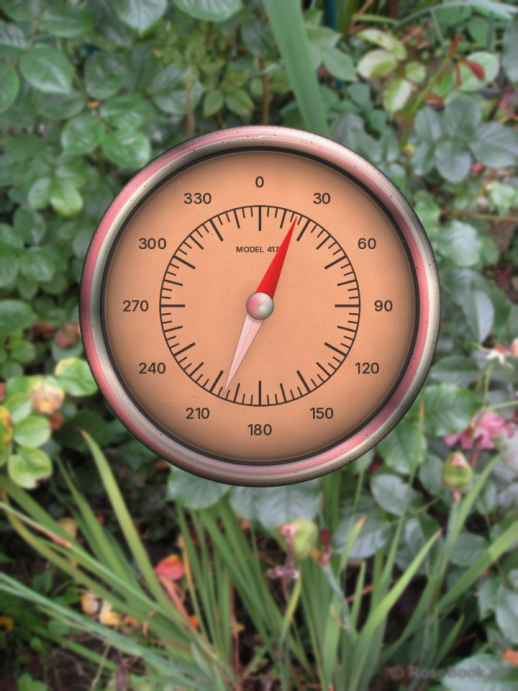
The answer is 22.5 °
